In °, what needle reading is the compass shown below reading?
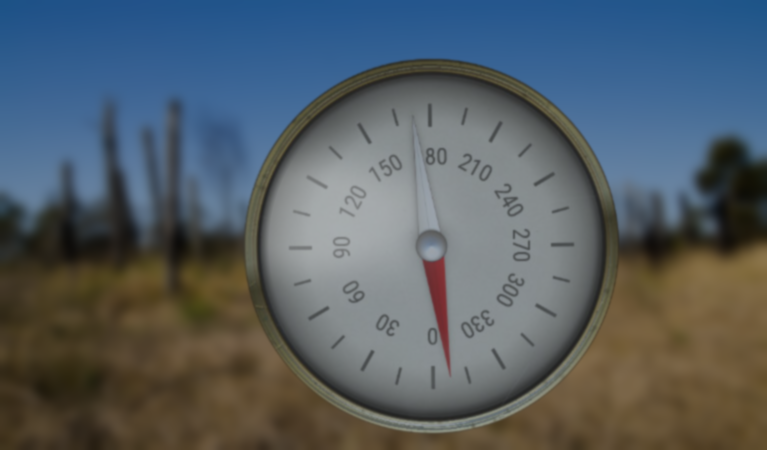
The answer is 352.5 °
